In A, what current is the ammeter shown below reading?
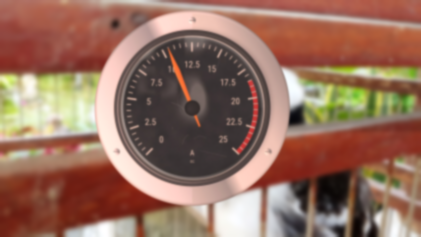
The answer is 10.5 A
